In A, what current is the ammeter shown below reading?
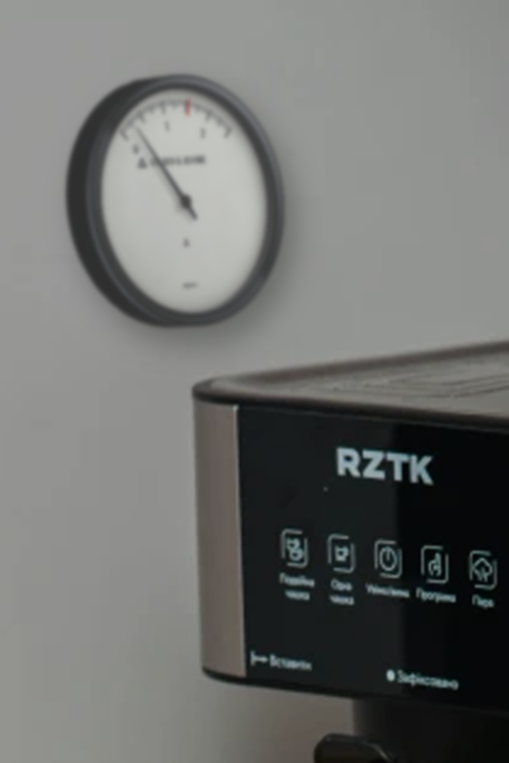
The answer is 0.25 A
